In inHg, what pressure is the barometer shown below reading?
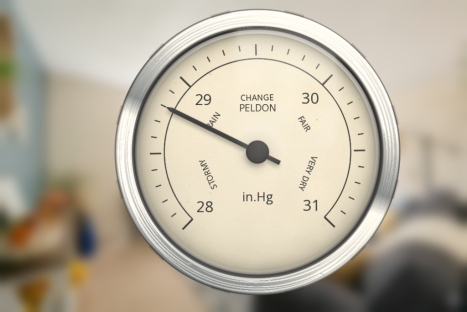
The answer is 28.8 inHg
